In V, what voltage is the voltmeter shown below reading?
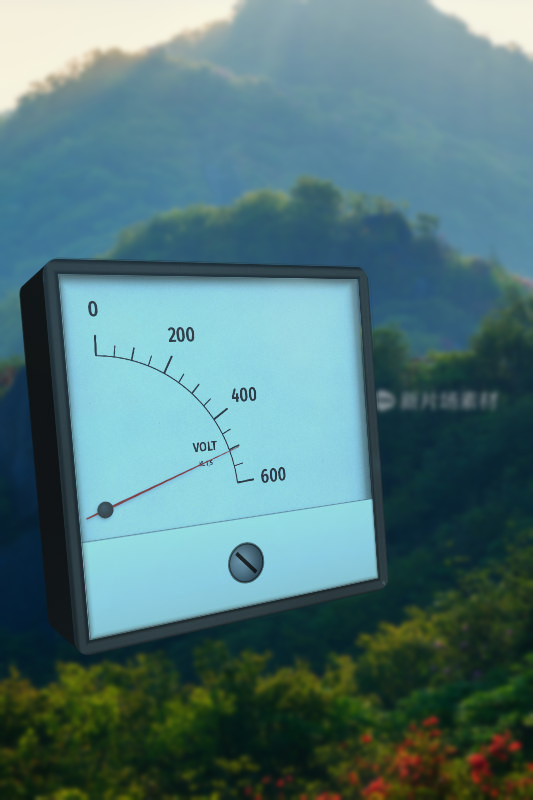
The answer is 500 V
